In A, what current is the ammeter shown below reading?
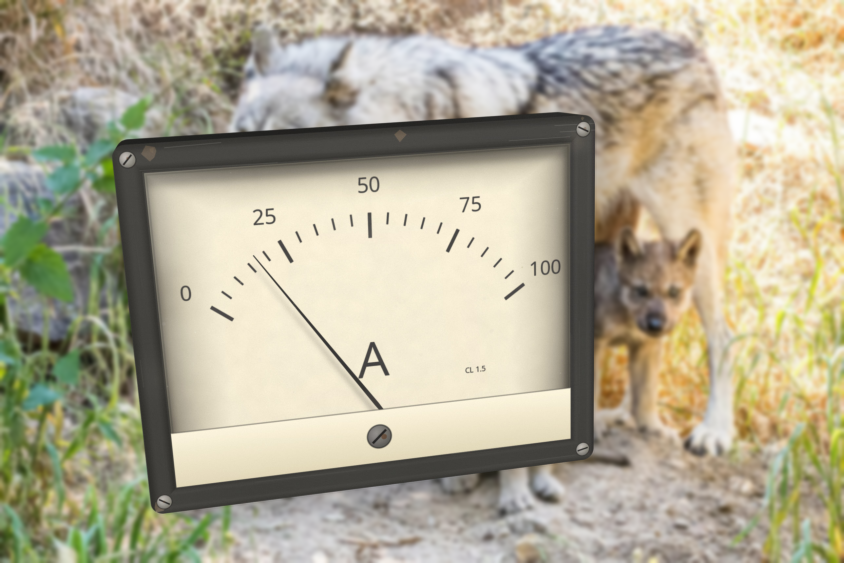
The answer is 17.5 A
